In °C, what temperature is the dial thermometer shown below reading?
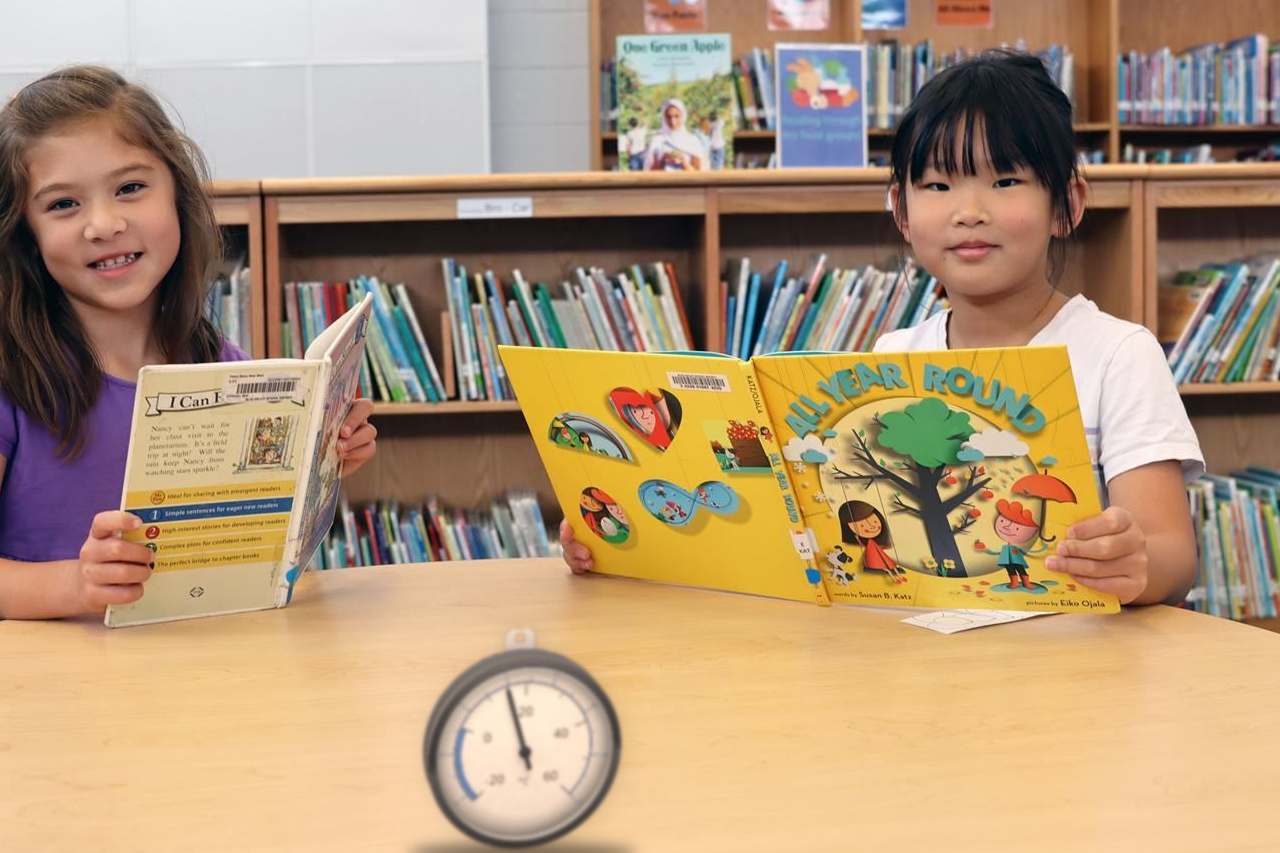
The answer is 15 °C
